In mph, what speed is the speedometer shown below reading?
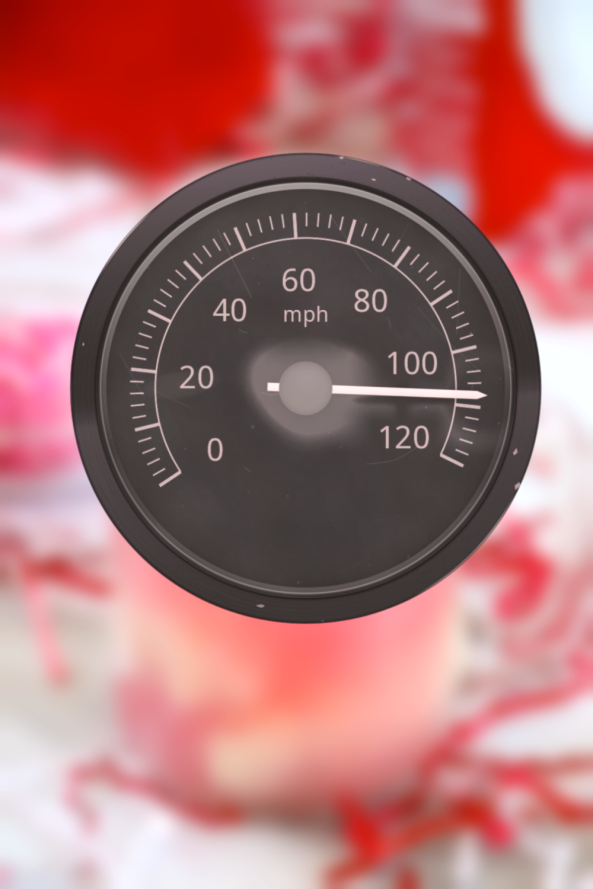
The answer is 108 mph
